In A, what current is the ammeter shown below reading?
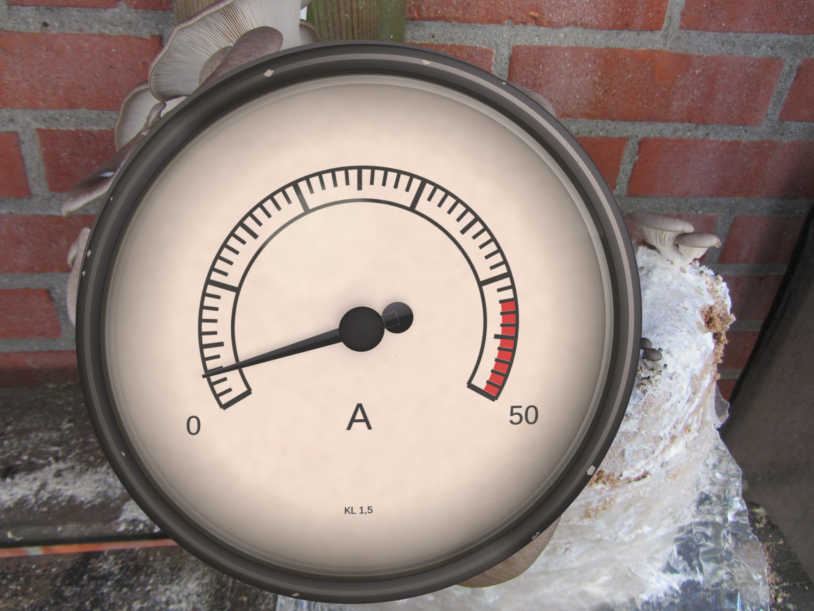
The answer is 3 A
